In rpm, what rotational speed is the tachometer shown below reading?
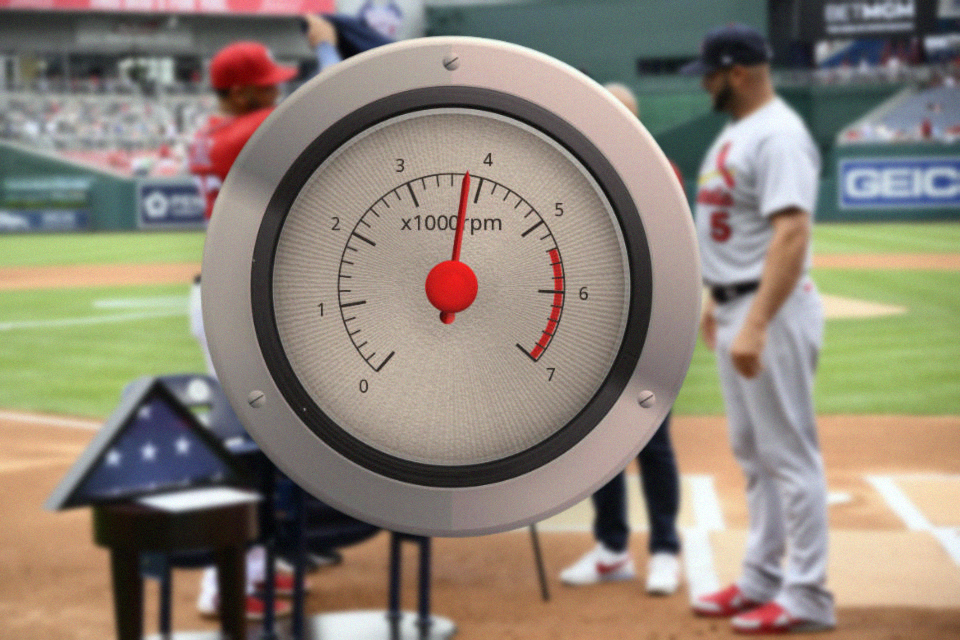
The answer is 3800 rpm
